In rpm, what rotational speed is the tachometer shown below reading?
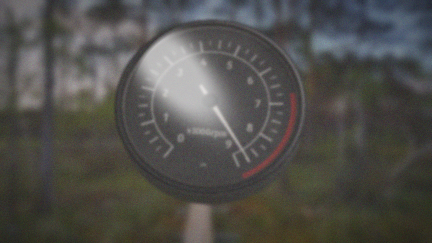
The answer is 8750 rpm
